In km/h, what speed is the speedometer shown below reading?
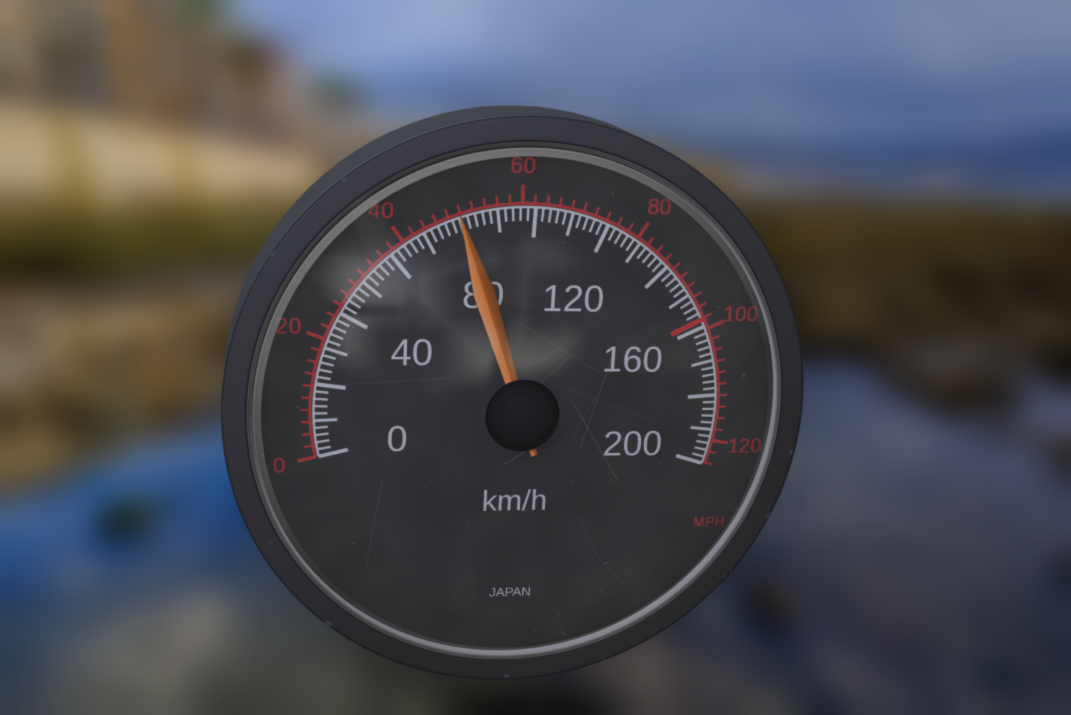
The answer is 80 km/h
